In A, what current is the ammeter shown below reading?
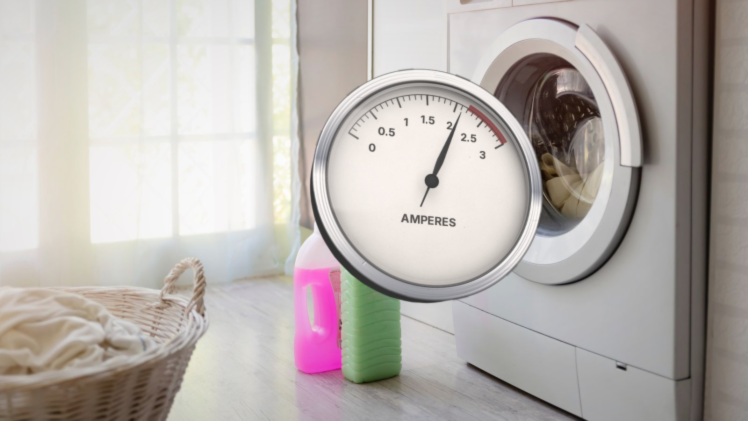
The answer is 2.1 A
